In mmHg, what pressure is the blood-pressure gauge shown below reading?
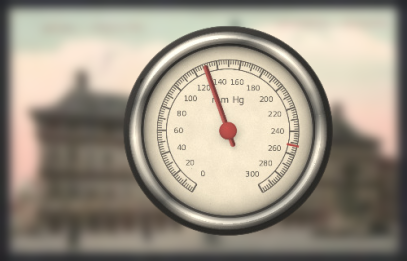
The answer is 130 mmHg
